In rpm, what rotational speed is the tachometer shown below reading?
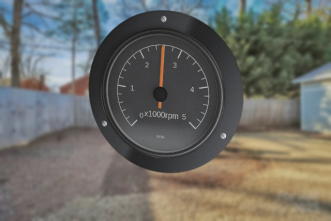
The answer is 2600 rpm
